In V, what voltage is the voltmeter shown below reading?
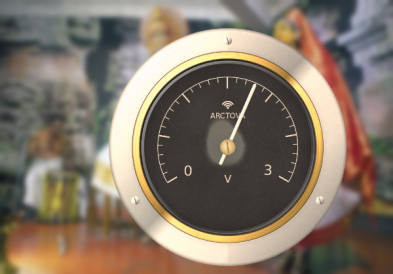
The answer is 1.8 V
